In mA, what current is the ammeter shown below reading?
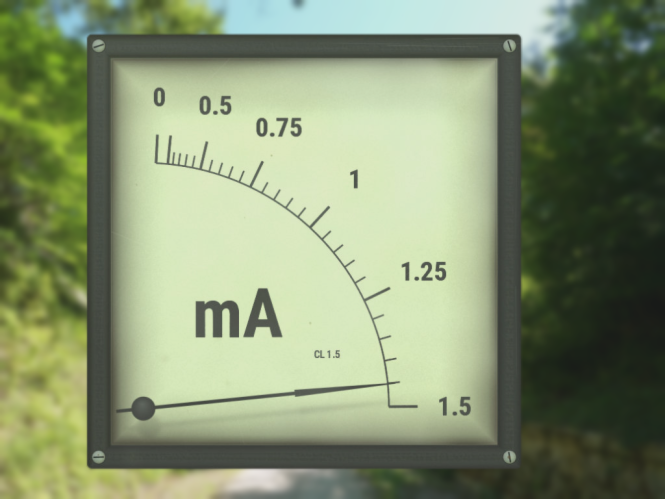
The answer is 1.45 mA
